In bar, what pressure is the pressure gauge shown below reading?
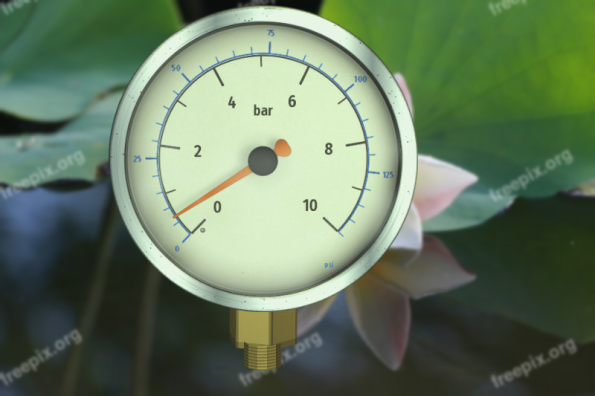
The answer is 0.5 bar
